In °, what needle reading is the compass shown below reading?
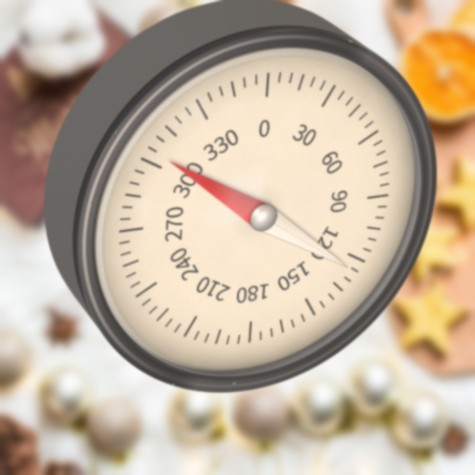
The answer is 305 °
